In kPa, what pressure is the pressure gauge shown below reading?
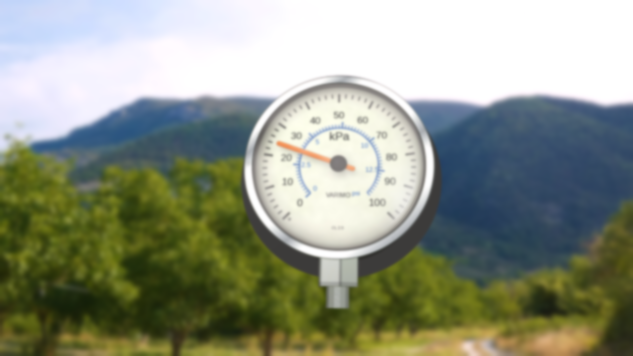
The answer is 24 kPa
